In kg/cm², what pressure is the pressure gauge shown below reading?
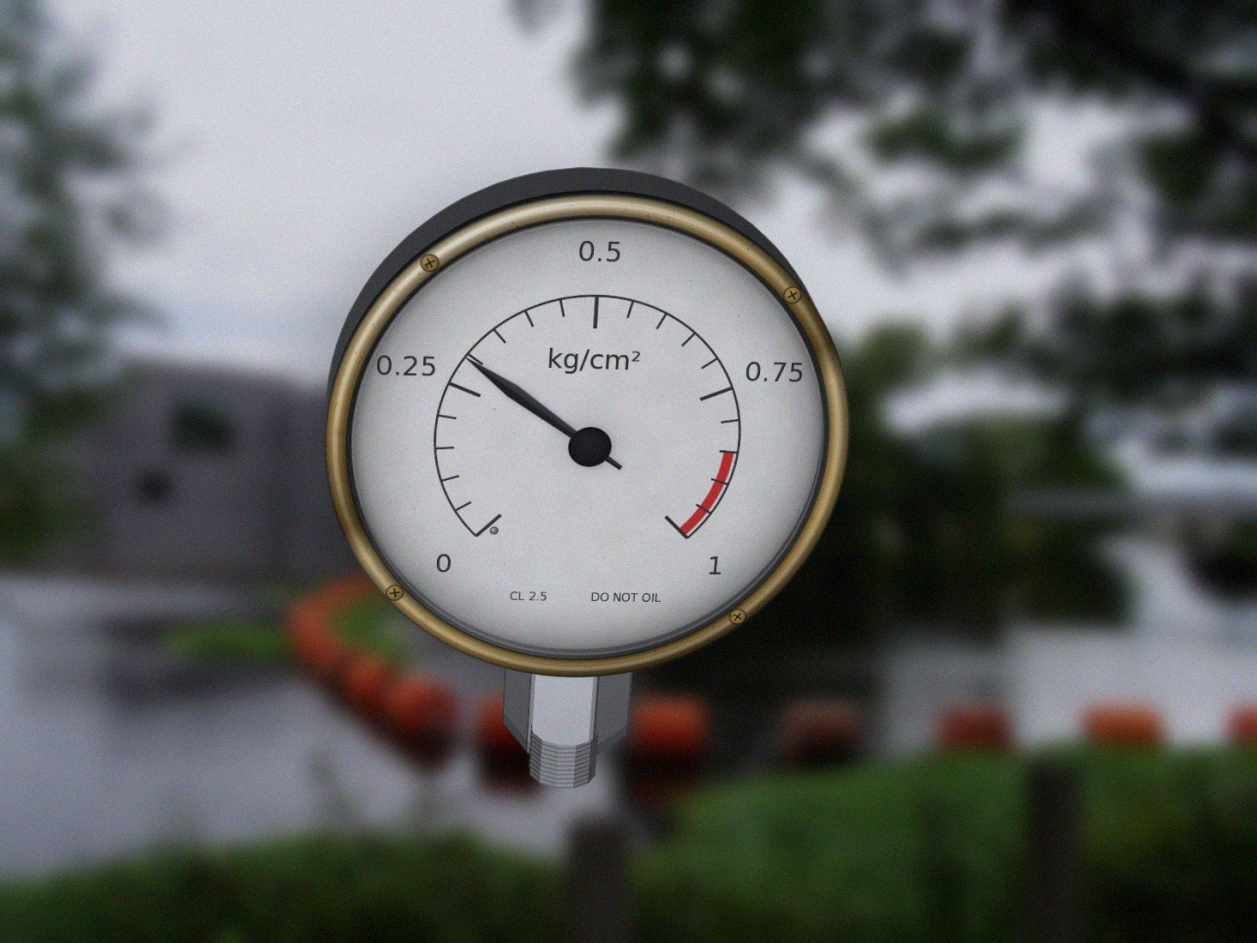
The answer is 0.3 kg/cm²
